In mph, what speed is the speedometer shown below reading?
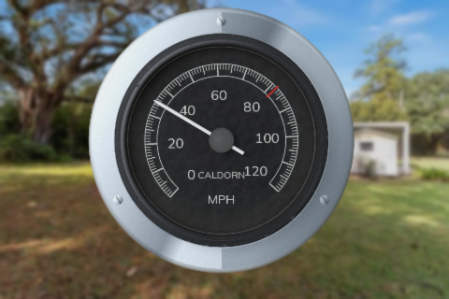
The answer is 35 mph
